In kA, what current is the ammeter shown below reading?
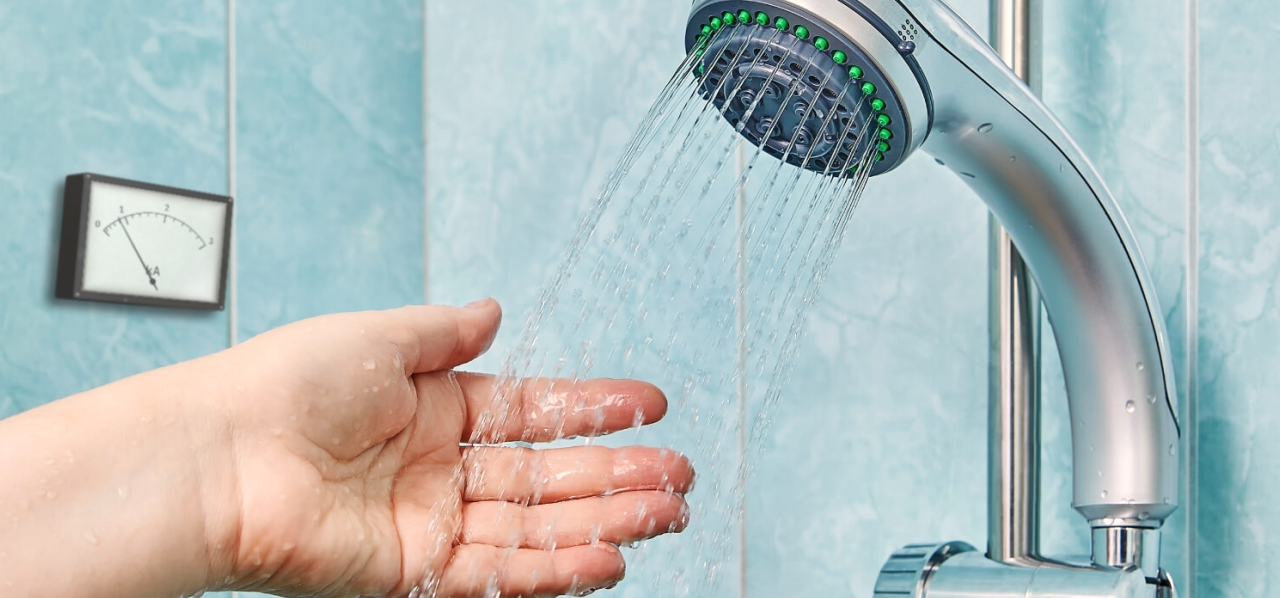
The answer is 0.8 kA
